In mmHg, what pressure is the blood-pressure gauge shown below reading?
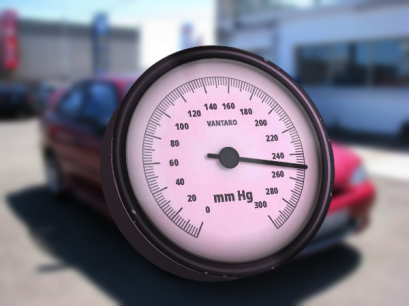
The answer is 250 mmHg
